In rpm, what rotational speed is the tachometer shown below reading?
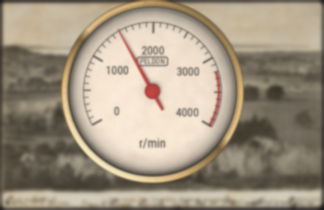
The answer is 1500 rpm
